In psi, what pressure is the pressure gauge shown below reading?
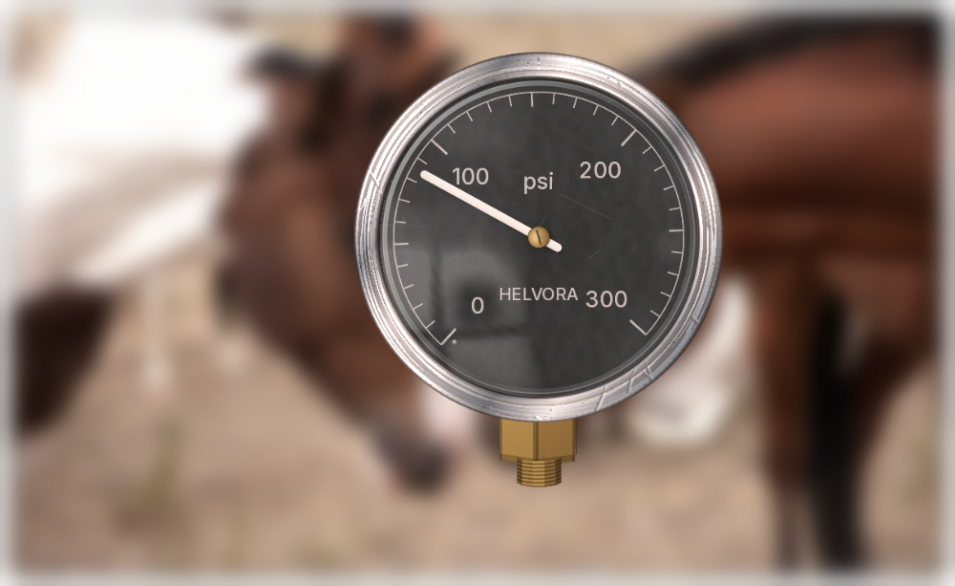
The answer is 85 psi
